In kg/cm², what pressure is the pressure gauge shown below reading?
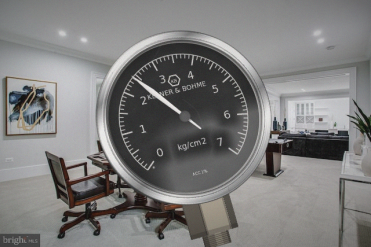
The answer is 2.4 kg/cm²
